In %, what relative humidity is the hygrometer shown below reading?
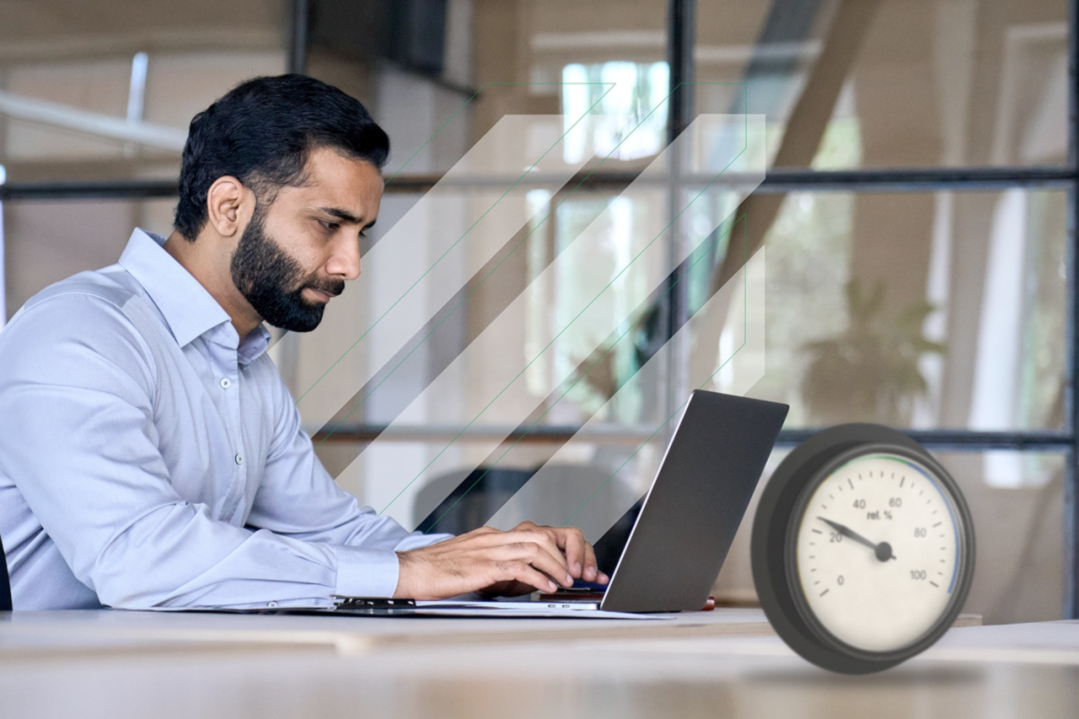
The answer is 24 %
